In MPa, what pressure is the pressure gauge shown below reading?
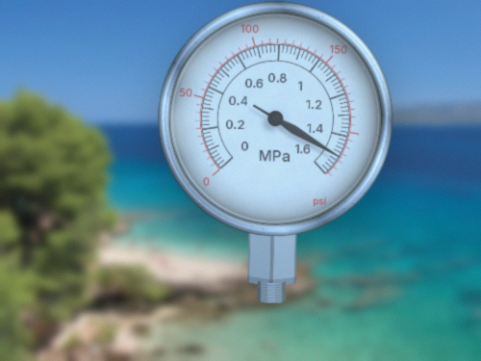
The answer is 1.5 MPa
